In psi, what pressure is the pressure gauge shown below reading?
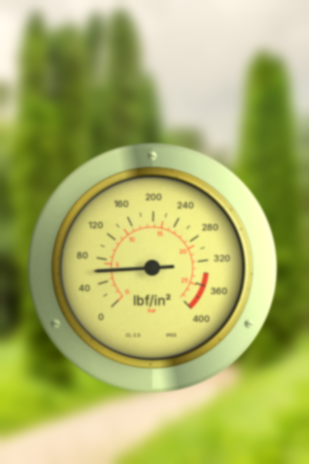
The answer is 60 psi
